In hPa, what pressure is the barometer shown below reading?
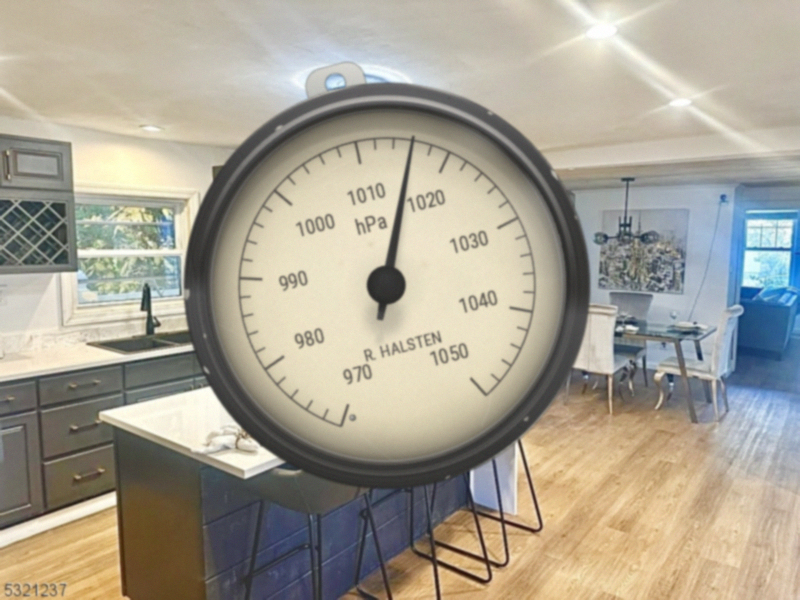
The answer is 1016 hPa
